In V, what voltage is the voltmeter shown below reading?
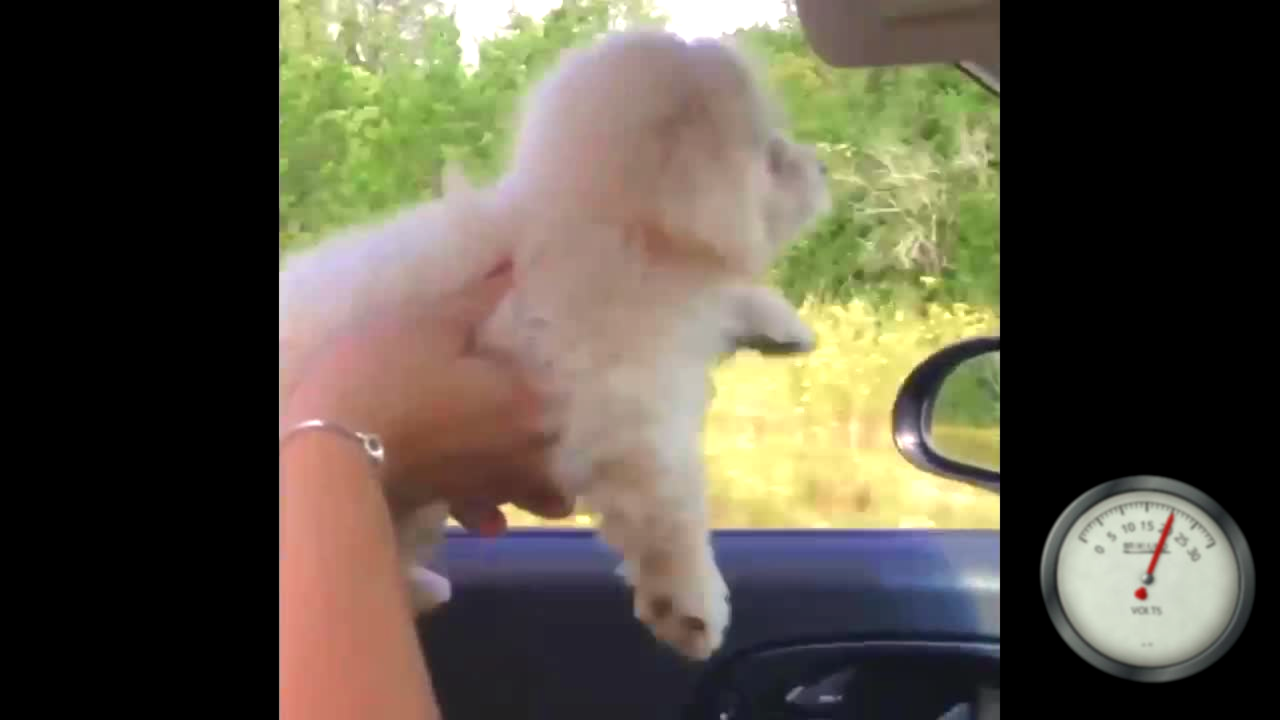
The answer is 20 V
